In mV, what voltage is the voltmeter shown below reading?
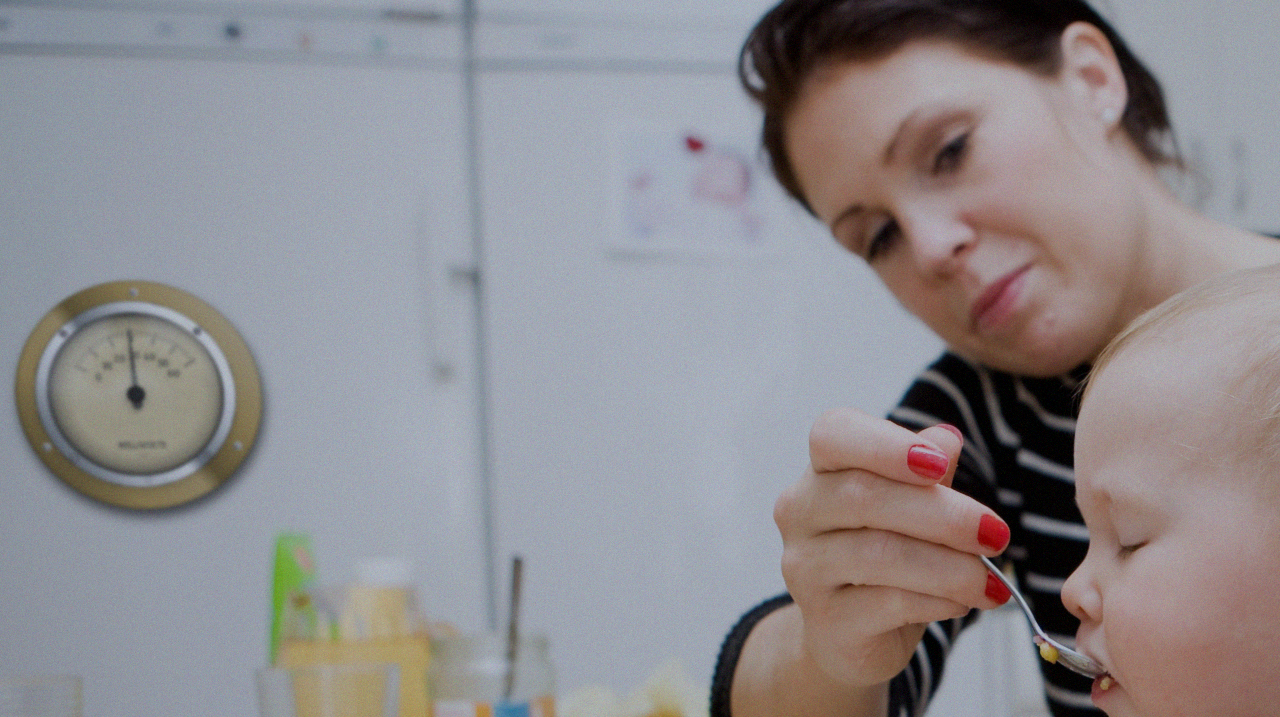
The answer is 30 mV
